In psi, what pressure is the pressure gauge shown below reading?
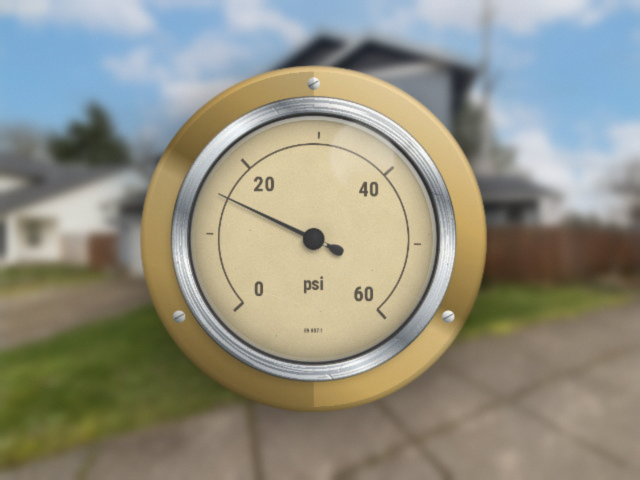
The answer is 15 psi
